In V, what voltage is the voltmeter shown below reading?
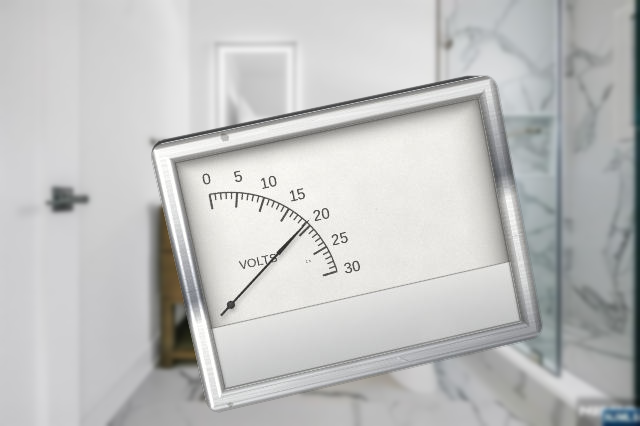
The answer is 19 V
